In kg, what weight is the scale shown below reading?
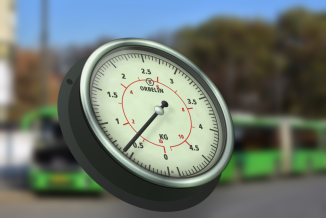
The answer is 0.6 kg
